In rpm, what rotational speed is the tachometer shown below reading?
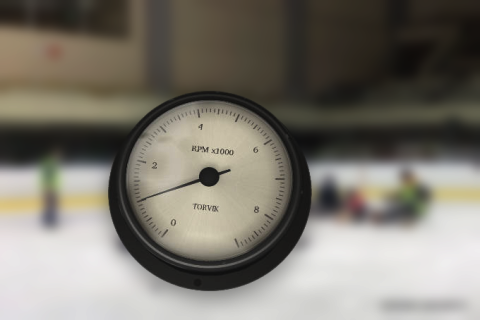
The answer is 1000 rpm
